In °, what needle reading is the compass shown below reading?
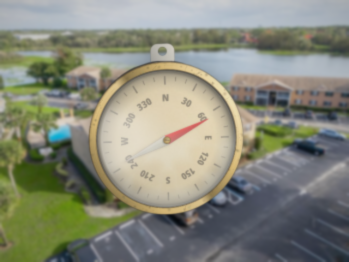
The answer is 65 °
